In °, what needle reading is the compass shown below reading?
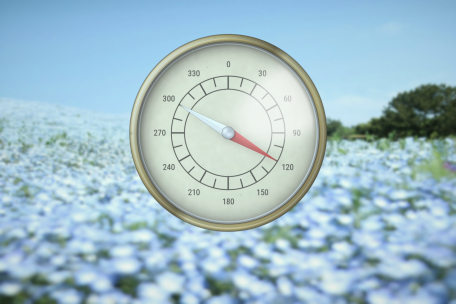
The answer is 120 °
